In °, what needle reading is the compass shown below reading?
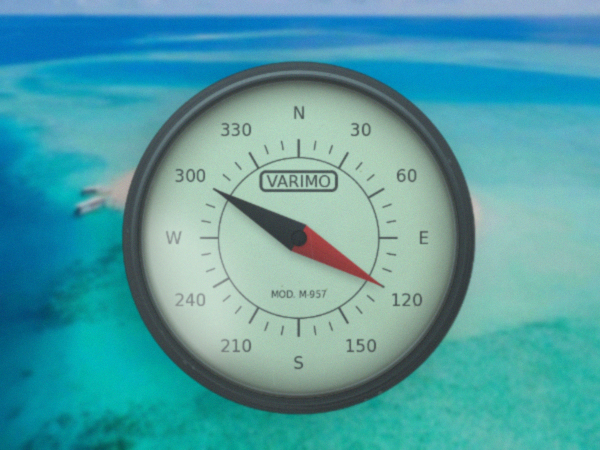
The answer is 120 °
